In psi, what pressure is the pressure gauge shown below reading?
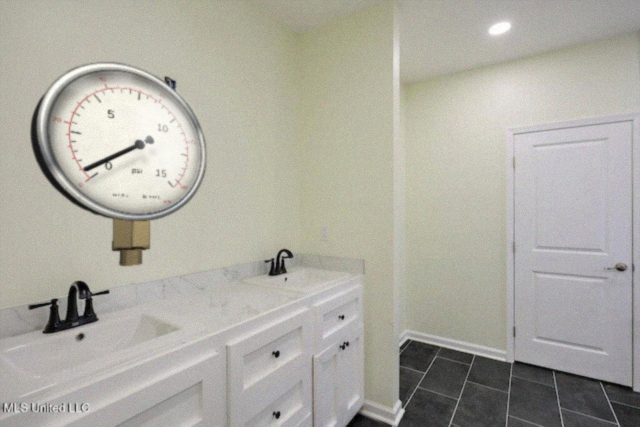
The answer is 0.5 psi
